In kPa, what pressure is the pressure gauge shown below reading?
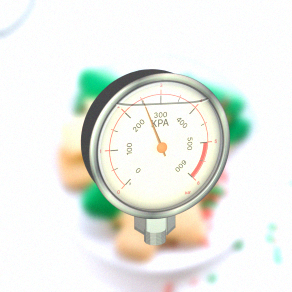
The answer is 250 kPa
